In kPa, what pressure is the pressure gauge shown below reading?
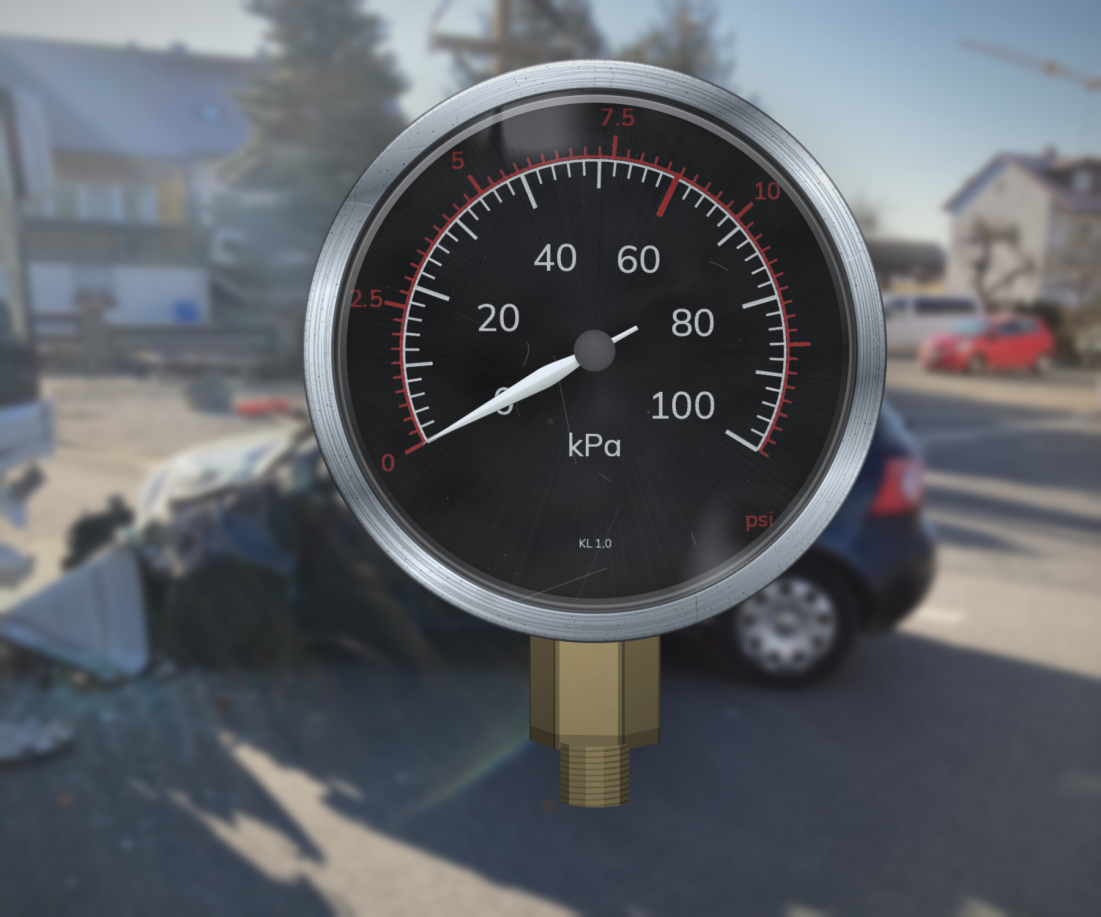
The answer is 0 kPa
